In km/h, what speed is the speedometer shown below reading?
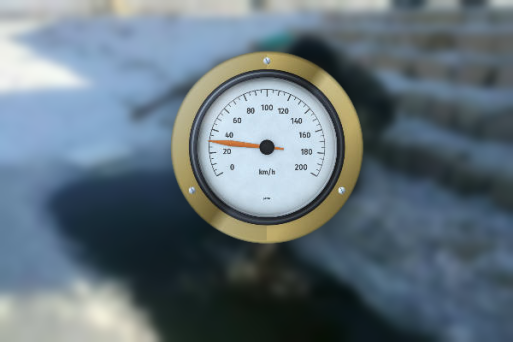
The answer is 30 km/h
